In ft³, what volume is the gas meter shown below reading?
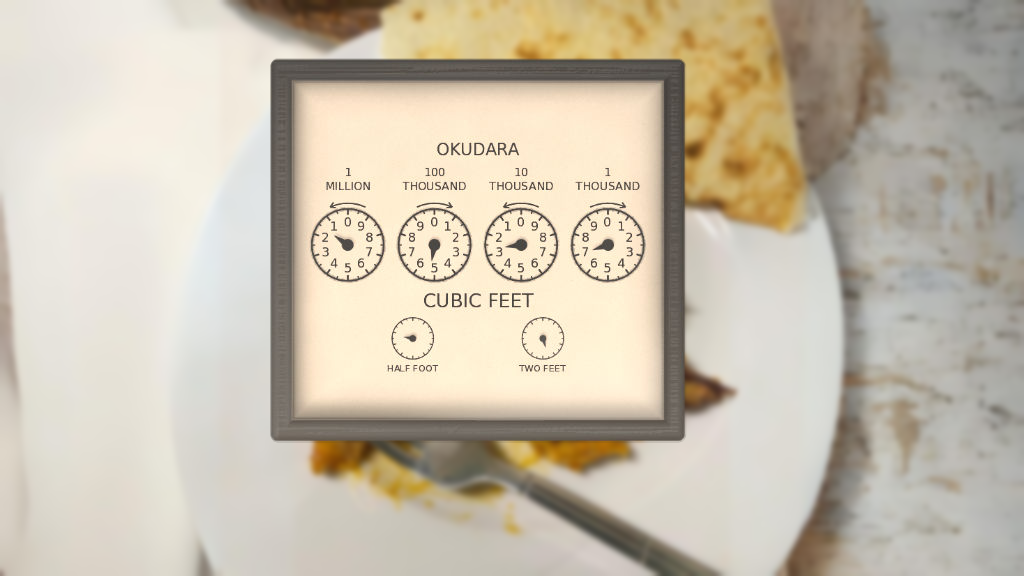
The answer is 152700 ft³
